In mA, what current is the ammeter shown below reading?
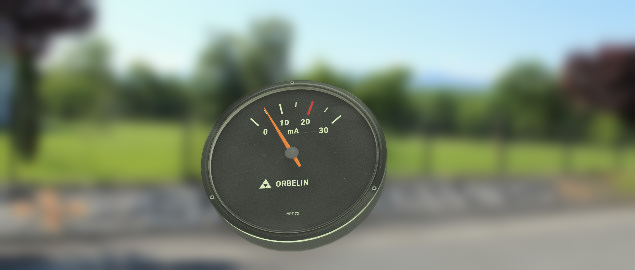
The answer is 5 mA
